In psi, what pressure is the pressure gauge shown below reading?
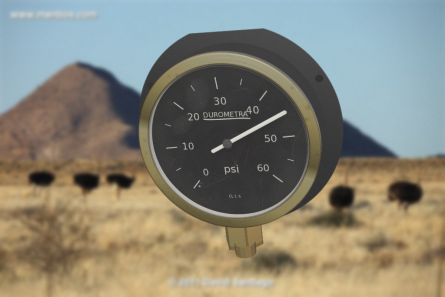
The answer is 45 psi
